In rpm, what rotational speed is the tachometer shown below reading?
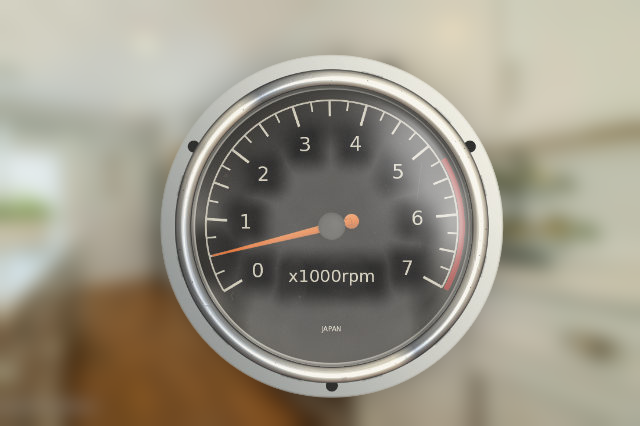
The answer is 500 rpm
